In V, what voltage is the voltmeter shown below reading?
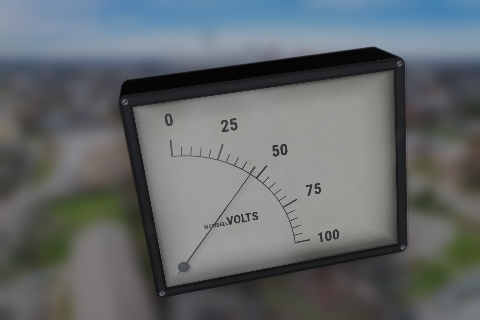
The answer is 45 V
